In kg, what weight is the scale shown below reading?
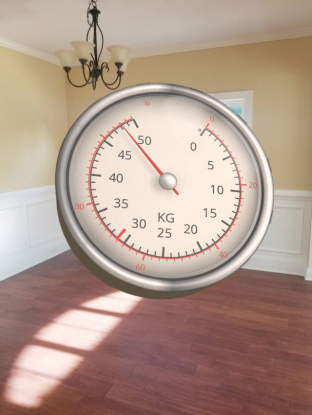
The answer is 48 kg
